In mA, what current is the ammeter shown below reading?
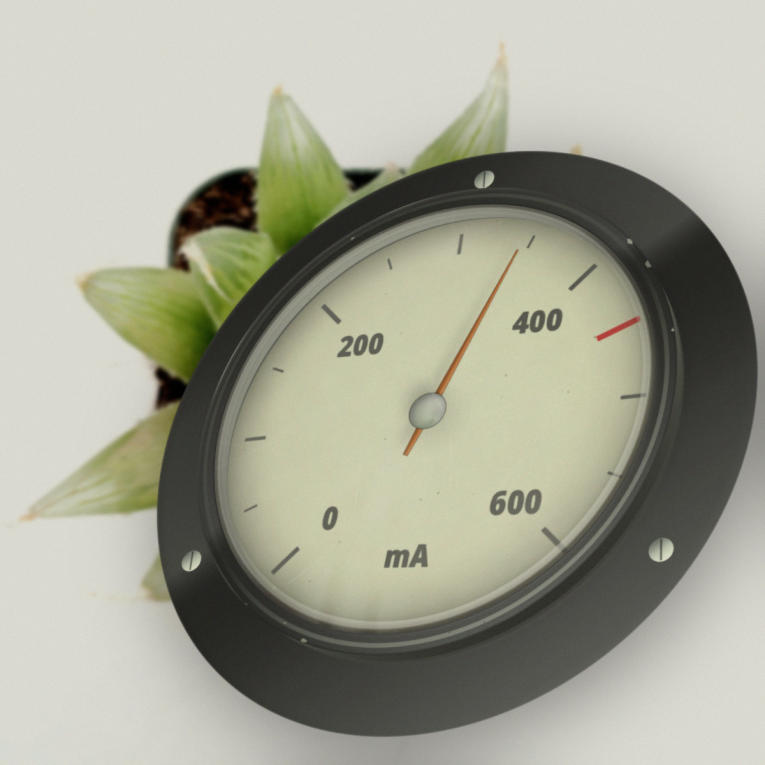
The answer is 350 mA
